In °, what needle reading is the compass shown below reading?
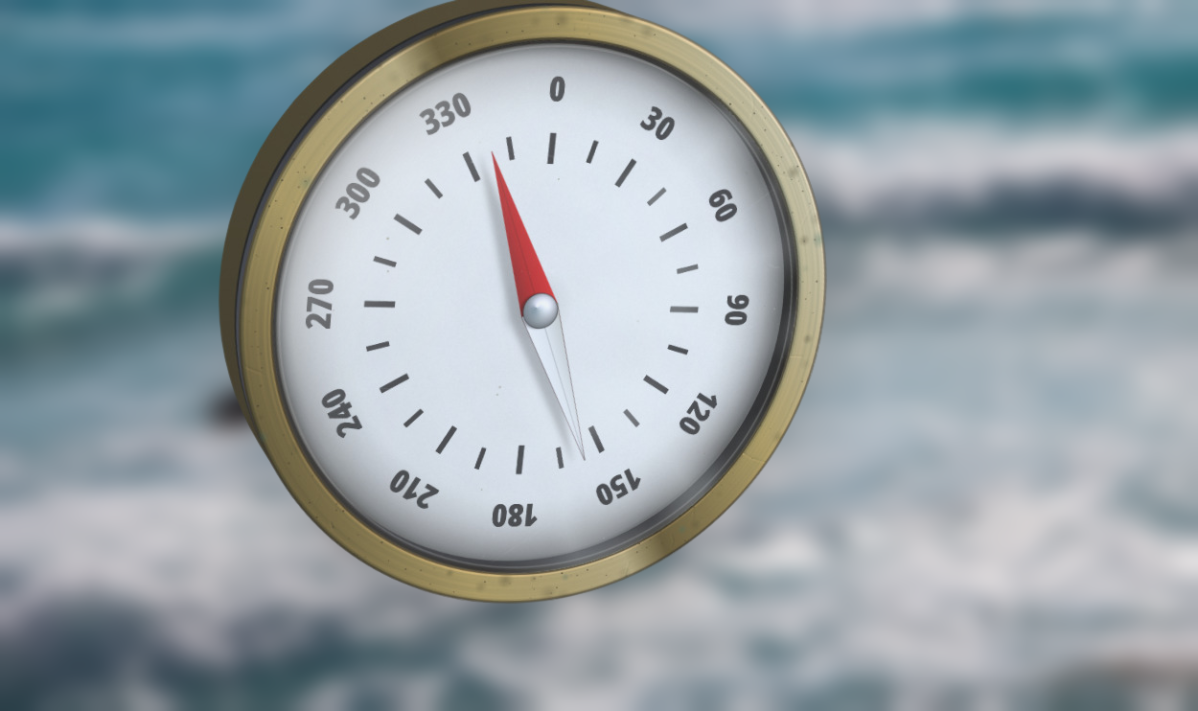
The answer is 337.5 °
